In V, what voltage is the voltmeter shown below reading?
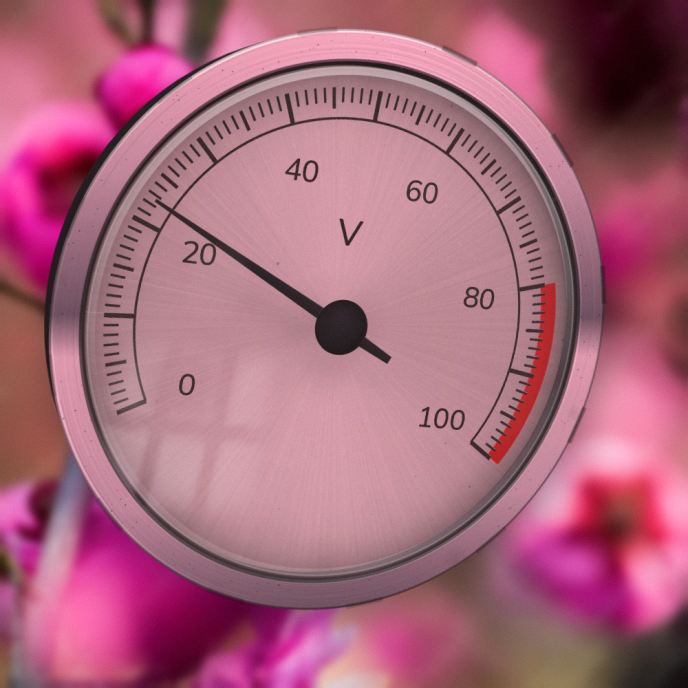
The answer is 22.5 V
